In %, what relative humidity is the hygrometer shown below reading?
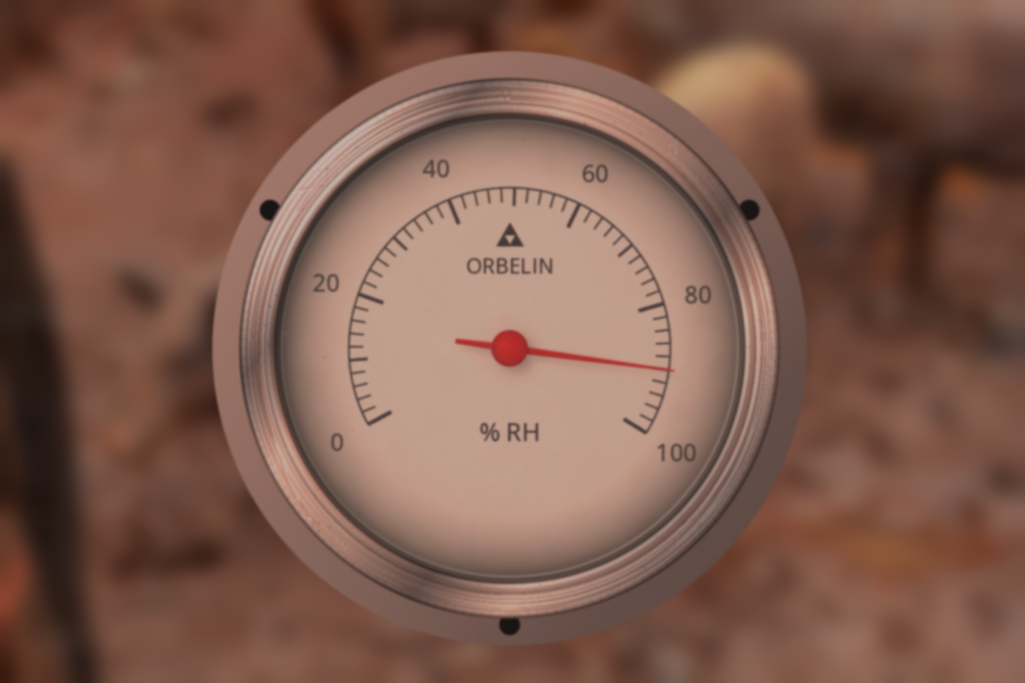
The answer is 90 %
